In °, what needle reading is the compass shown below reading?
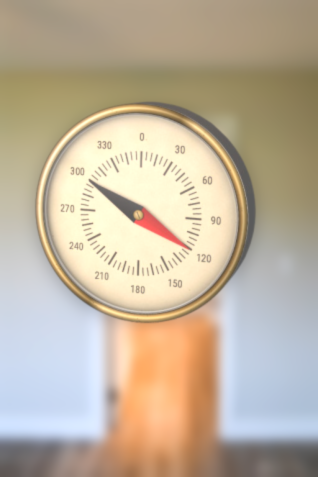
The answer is 120 °
